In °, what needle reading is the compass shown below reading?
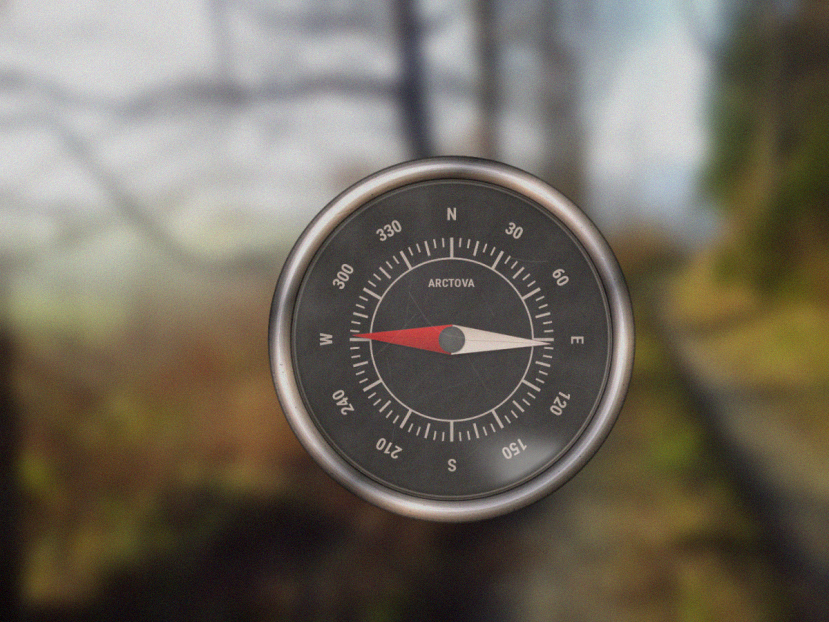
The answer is 272.5 °
